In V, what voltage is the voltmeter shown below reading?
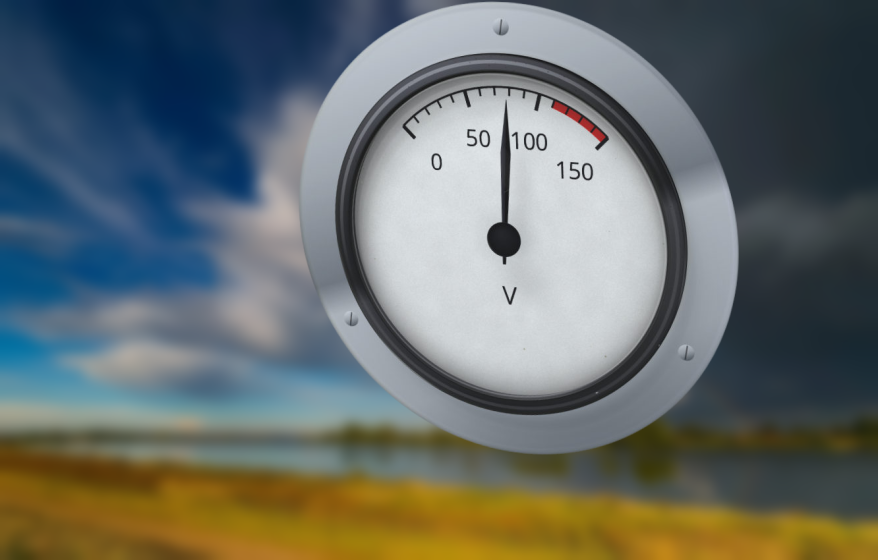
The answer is 80 V
